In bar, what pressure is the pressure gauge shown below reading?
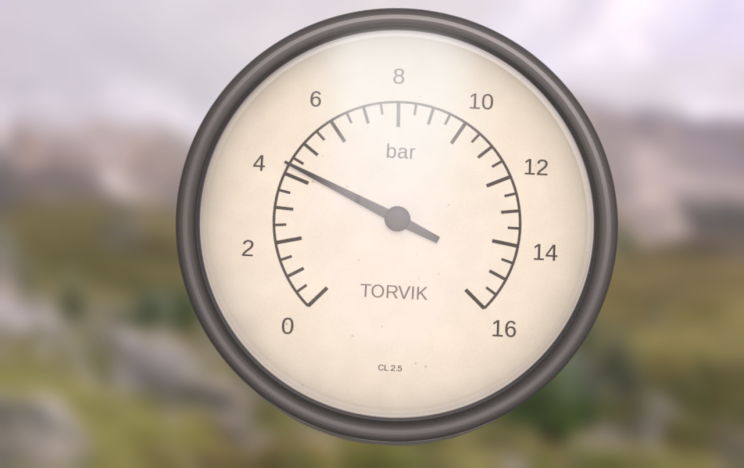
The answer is 4.25 bar
